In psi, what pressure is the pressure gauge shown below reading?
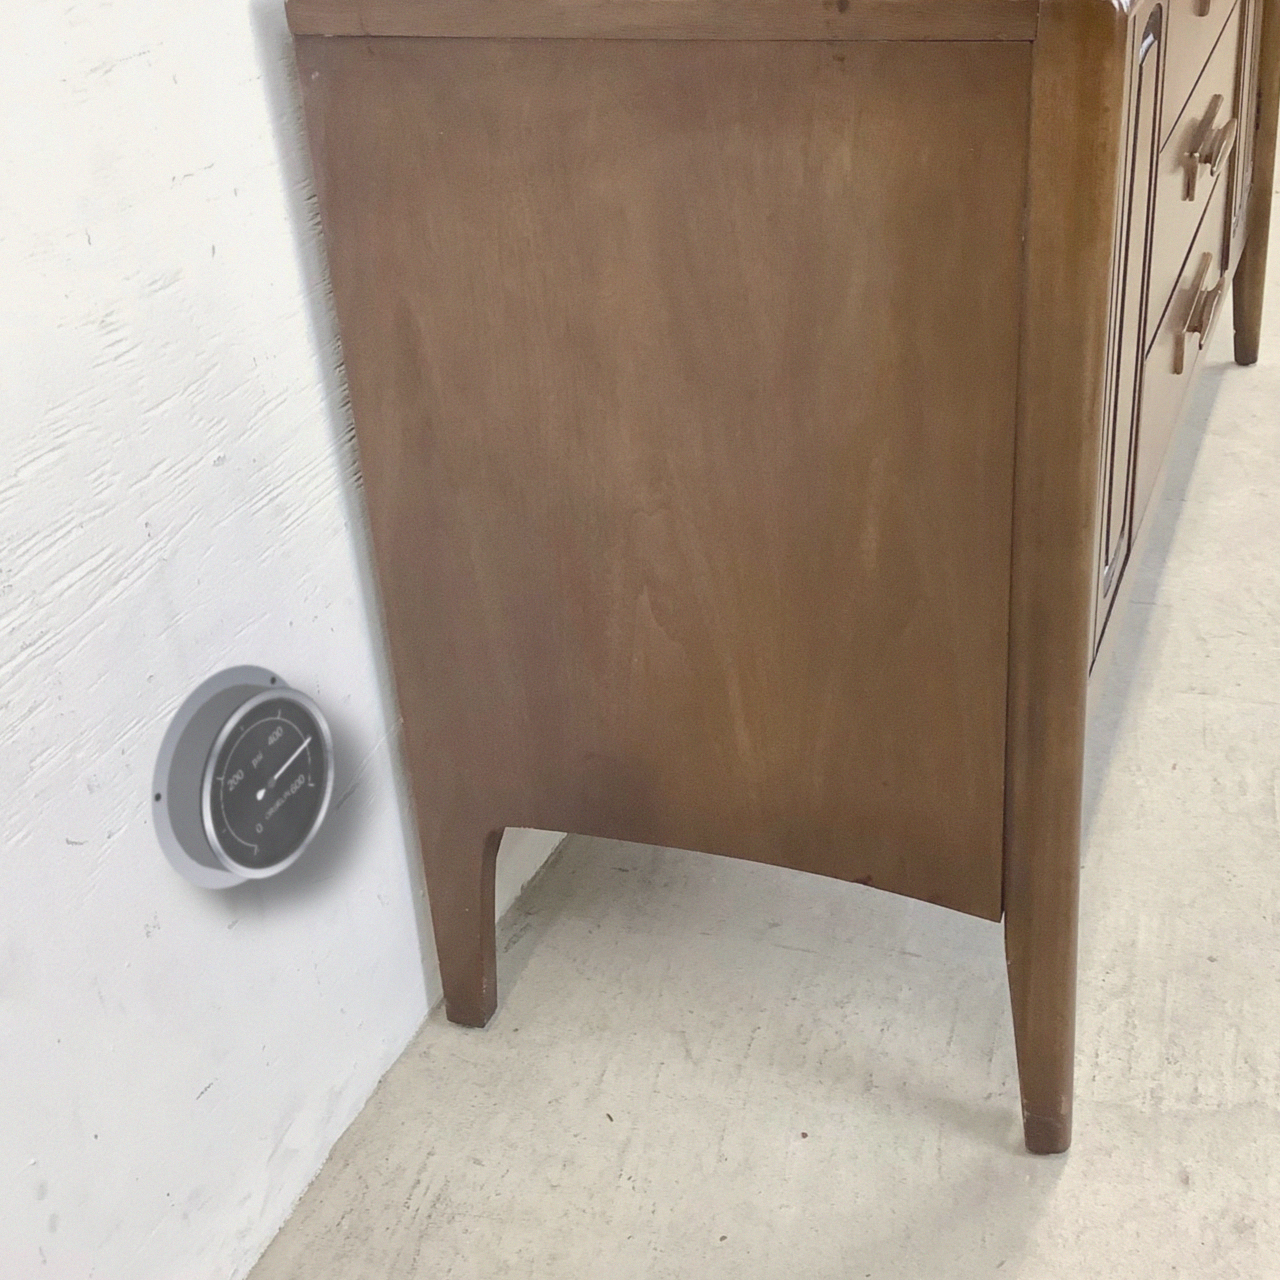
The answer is 500 psi
